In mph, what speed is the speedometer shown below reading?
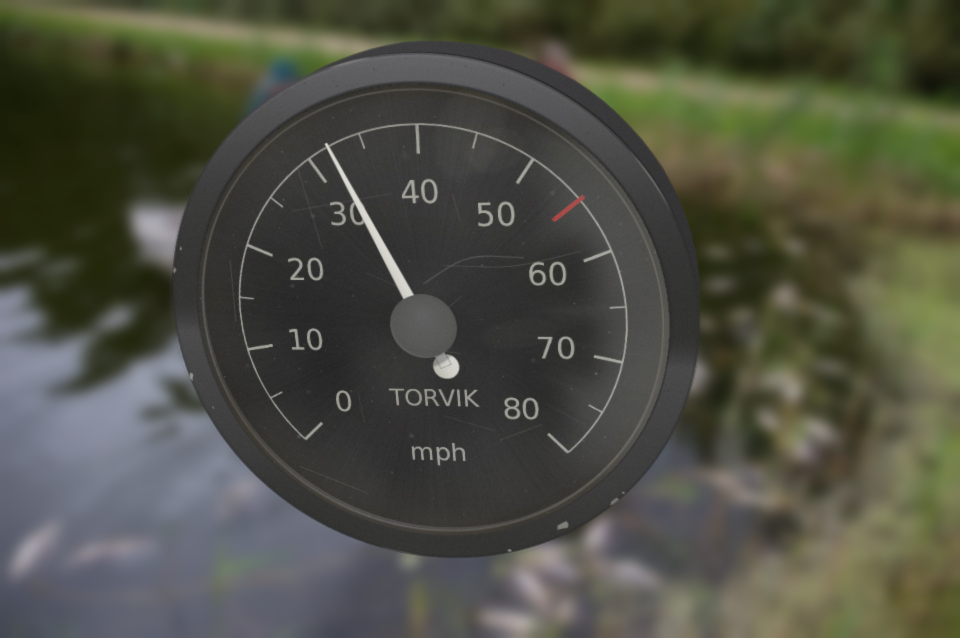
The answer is 32.5 mph
